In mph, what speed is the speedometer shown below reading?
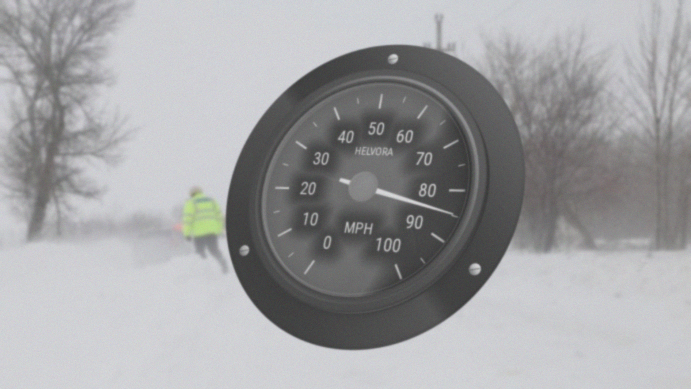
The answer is 85 mph
